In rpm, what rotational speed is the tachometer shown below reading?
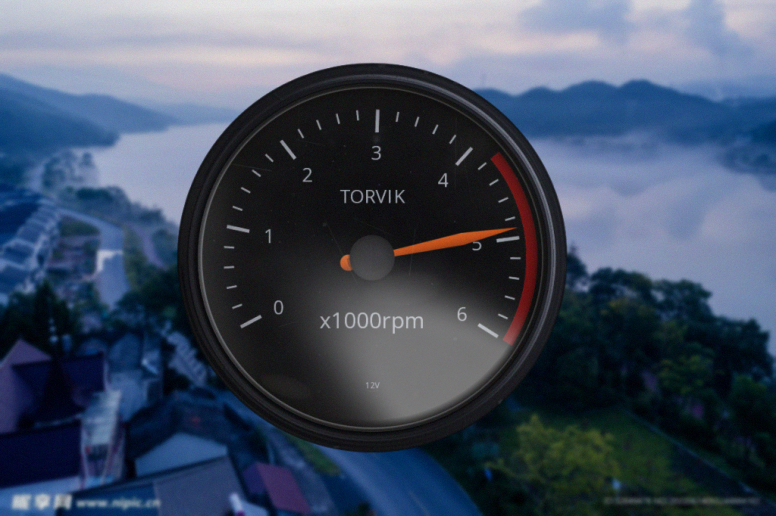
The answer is 4900 rpm
